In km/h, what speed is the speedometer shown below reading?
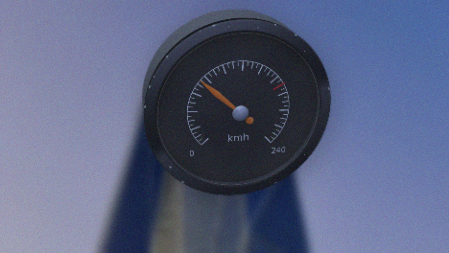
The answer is 75 km/h
